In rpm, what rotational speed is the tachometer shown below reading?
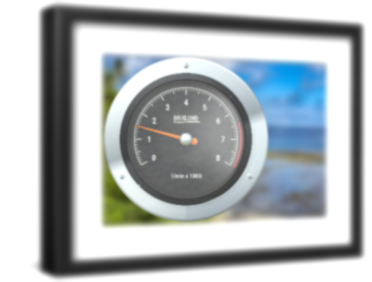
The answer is 1500 rpm
